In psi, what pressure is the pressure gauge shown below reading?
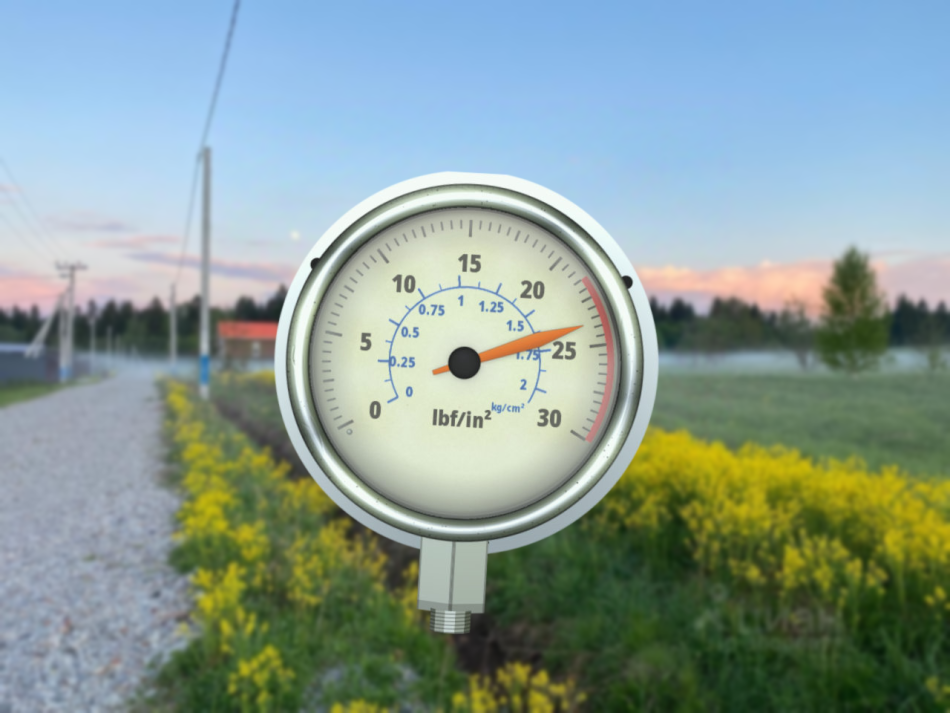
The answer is 23.75 psi
